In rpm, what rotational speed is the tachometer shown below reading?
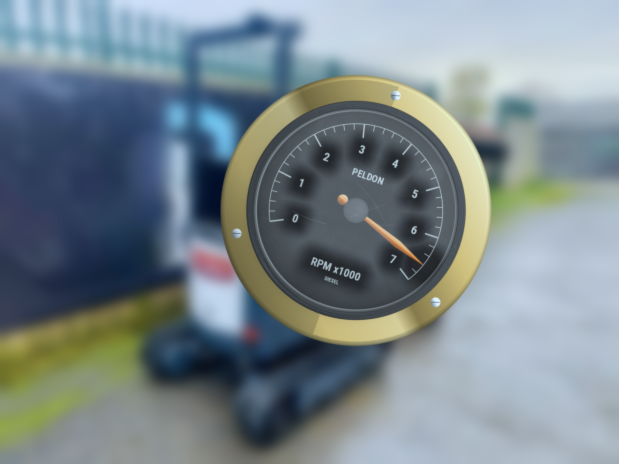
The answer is 6600 rpm
